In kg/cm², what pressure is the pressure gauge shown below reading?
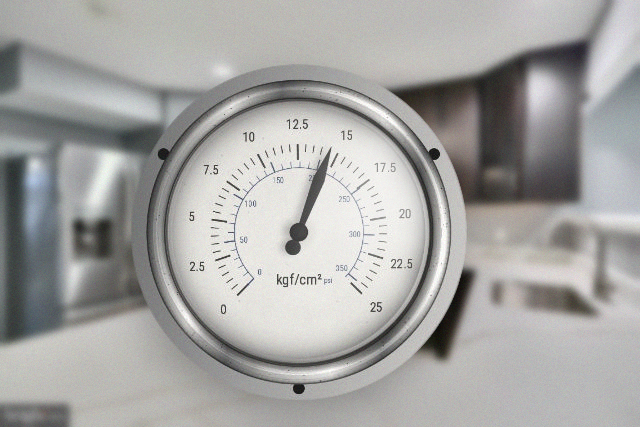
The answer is 14.5 kg/cm²
